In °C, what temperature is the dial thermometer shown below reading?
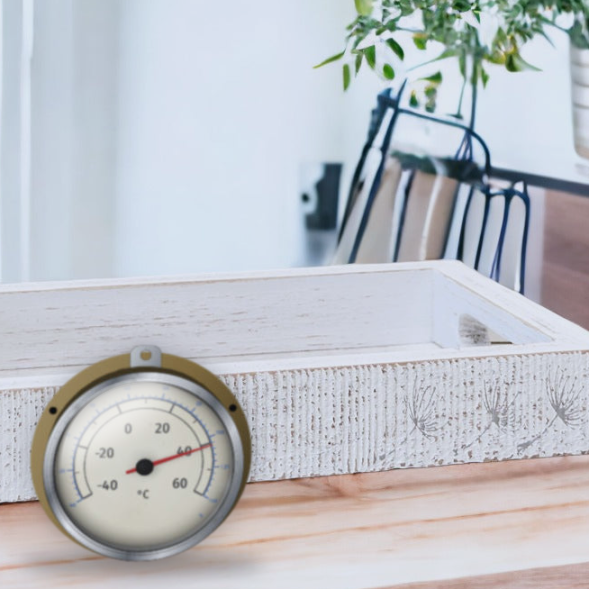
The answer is 40 °C
